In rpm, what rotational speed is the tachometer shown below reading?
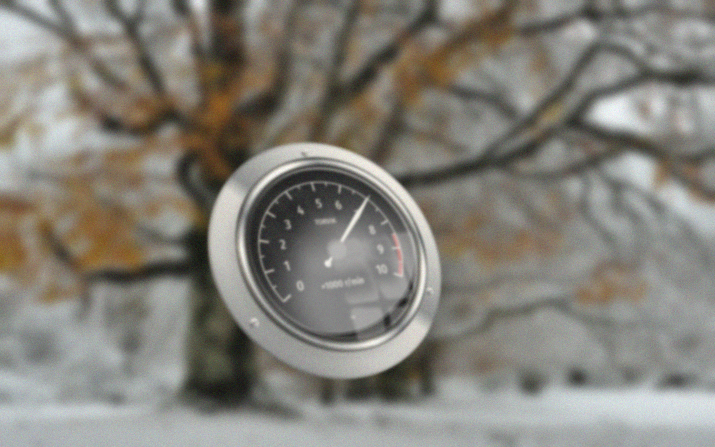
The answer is 7000 rpm
